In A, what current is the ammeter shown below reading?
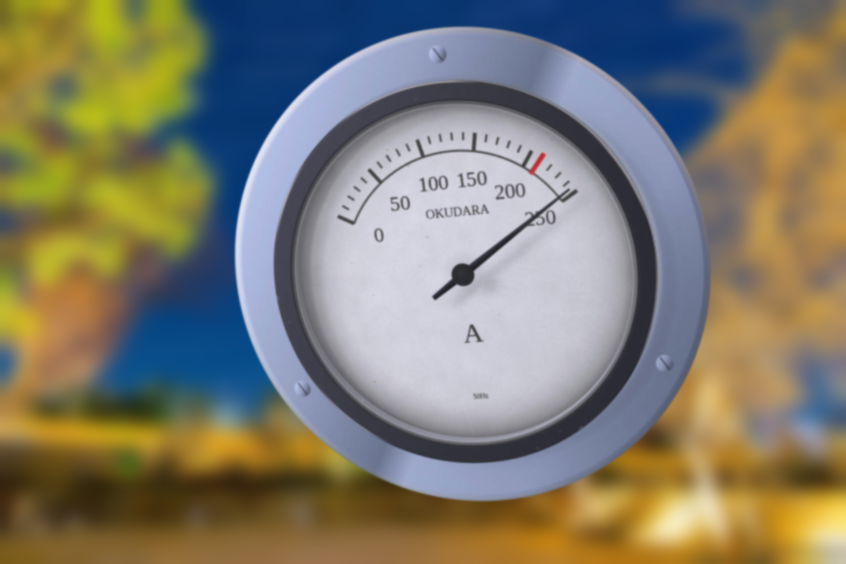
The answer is 245 A
